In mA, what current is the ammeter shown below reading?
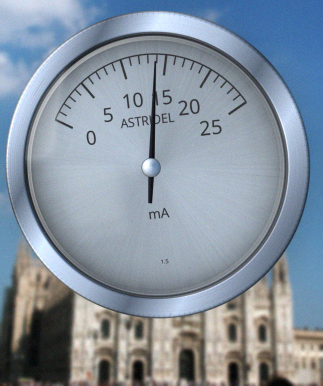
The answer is 14 mA
